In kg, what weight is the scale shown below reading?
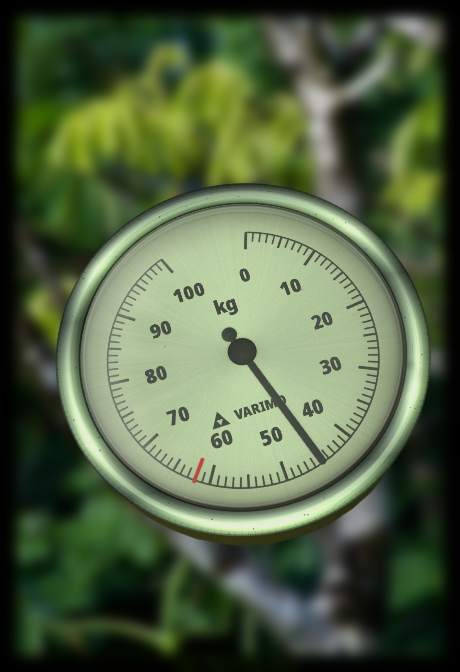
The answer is 45 kg
